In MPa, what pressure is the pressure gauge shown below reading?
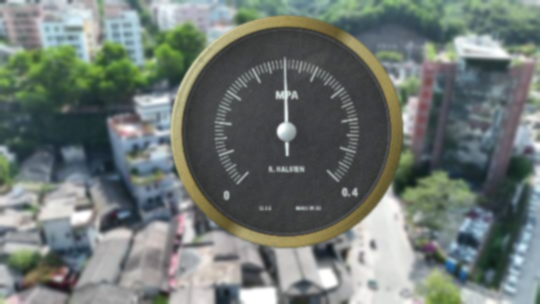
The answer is 0.2 MPa
